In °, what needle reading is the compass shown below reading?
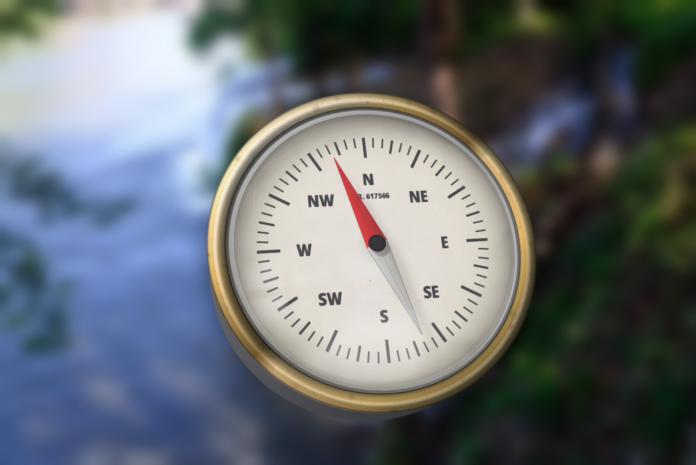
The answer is 340 °
